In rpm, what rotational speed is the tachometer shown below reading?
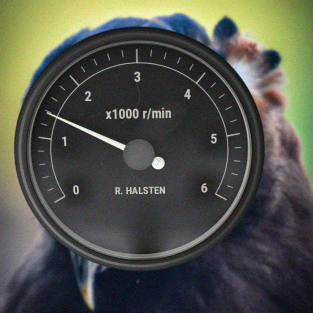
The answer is 1400 rpm
